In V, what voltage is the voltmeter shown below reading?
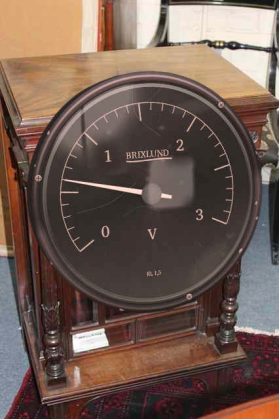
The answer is 0.6 V
